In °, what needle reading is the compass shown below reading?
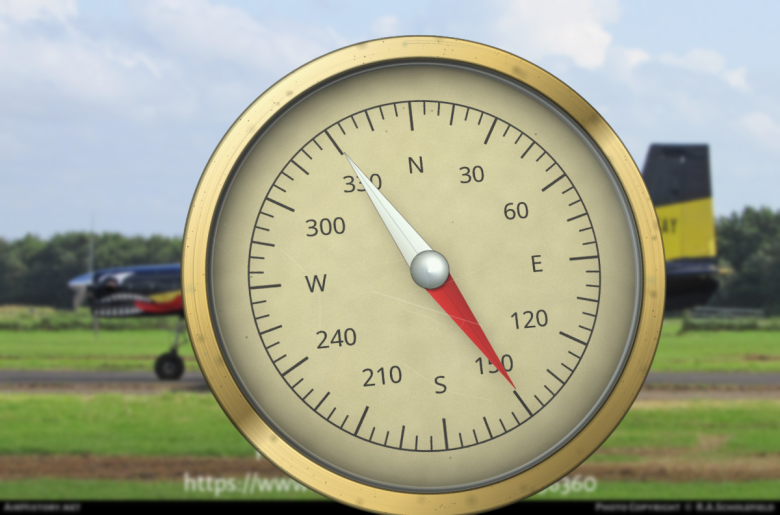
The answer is 150 °
